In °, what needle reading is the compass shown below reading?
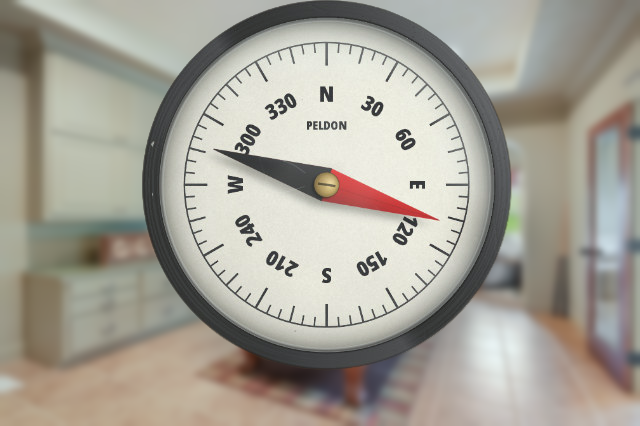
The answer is 107.5 °
